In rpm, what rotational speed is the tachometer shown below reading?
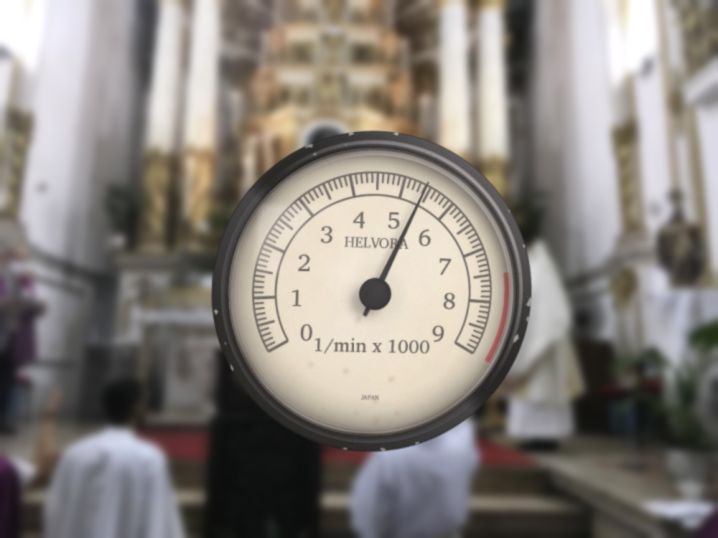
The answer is 5400 rpm
